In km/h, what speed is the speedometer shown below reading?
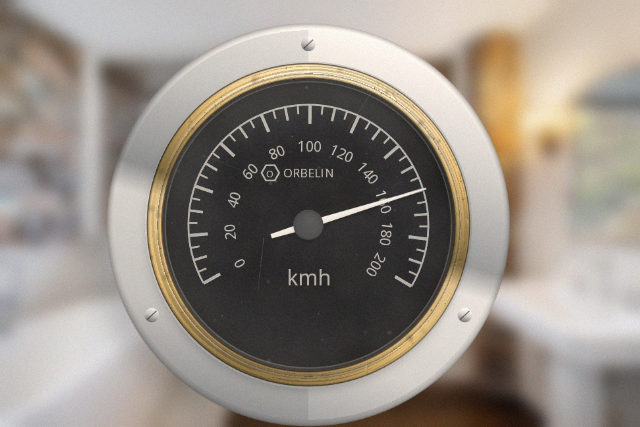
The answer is 160 km/h
